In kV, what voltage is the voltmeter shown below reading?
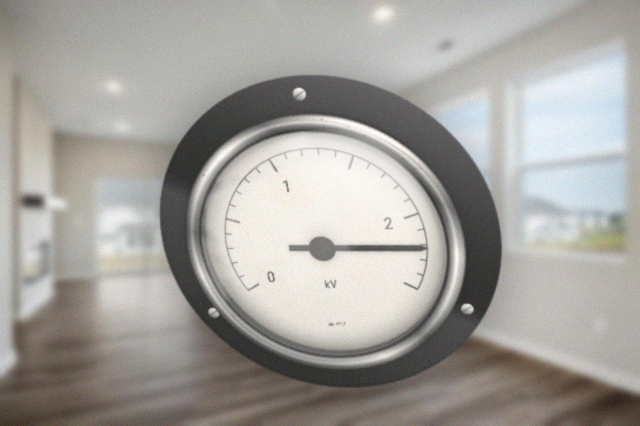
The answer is 2.2 kV
